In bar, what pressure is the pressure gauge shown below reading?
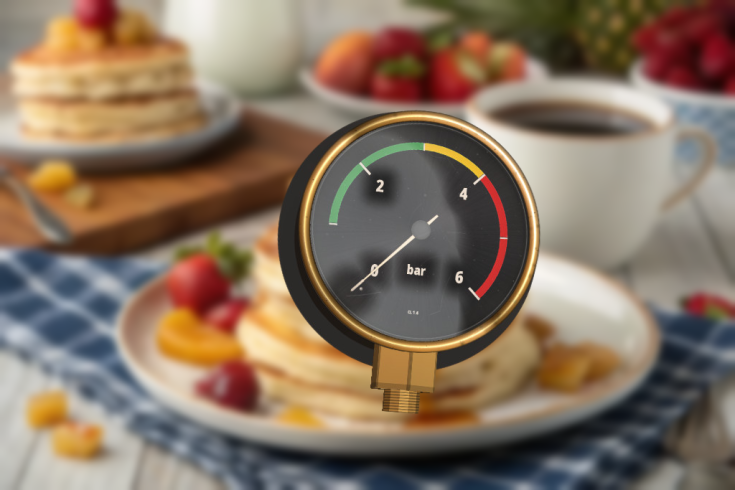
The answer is 0 bar
